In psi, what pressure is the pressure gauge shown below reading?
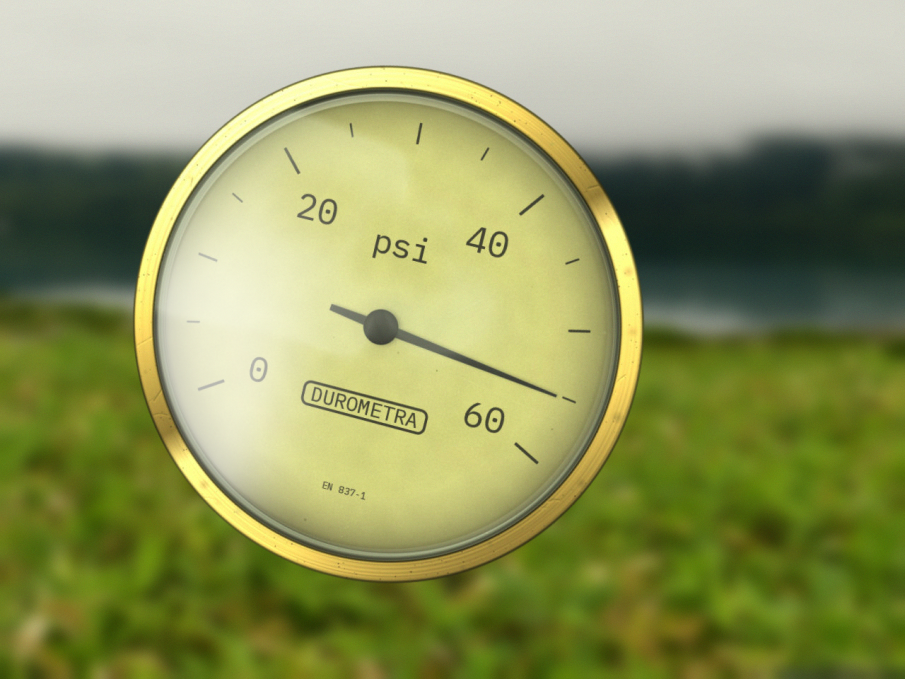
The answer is 55 psi
